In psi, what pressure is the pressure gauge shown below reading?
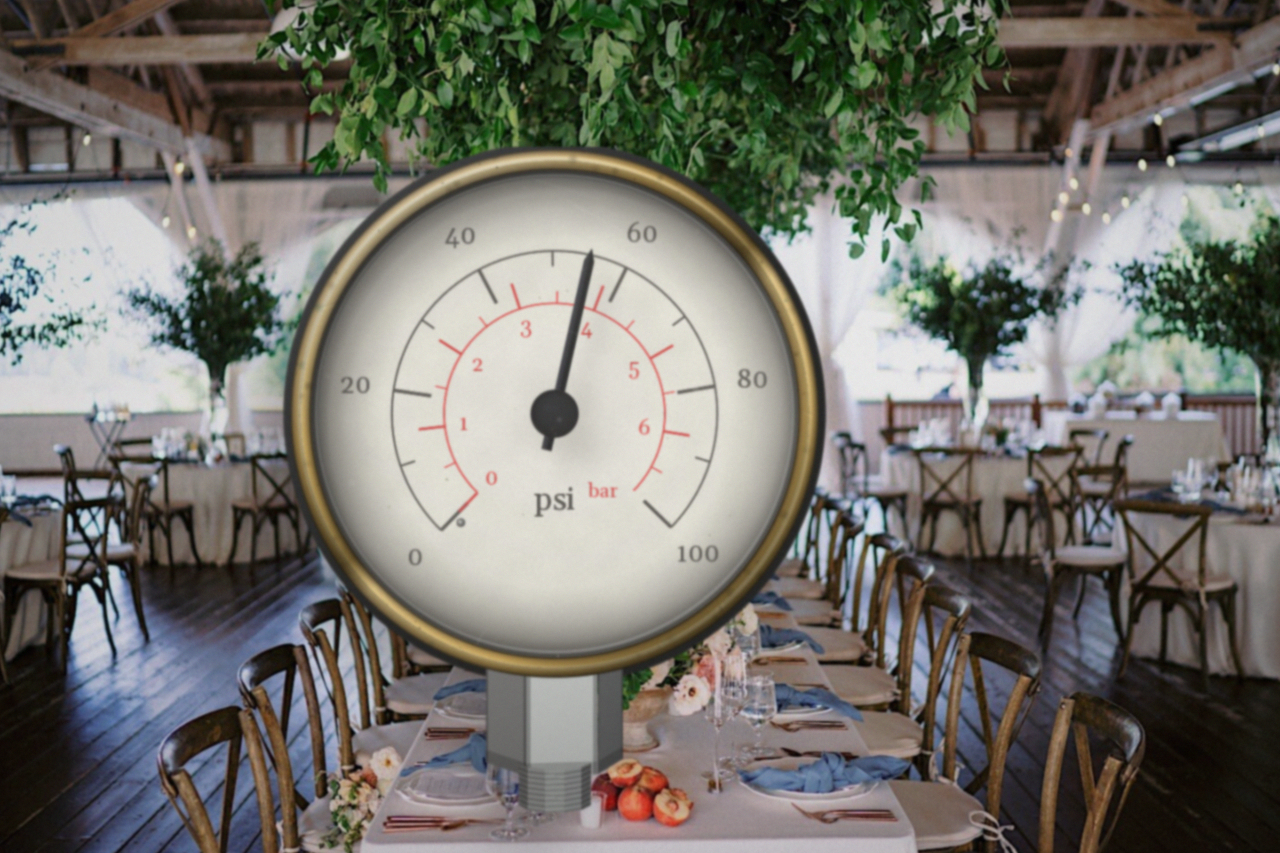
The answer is 55 psi
